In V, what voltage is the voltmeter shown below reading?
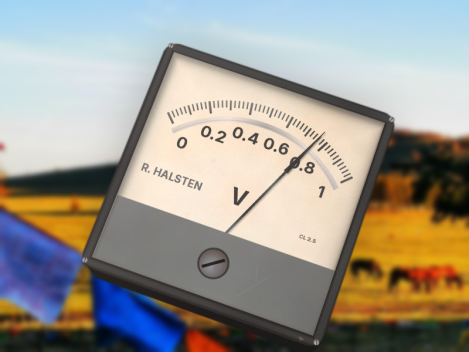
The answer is 0.76 V
